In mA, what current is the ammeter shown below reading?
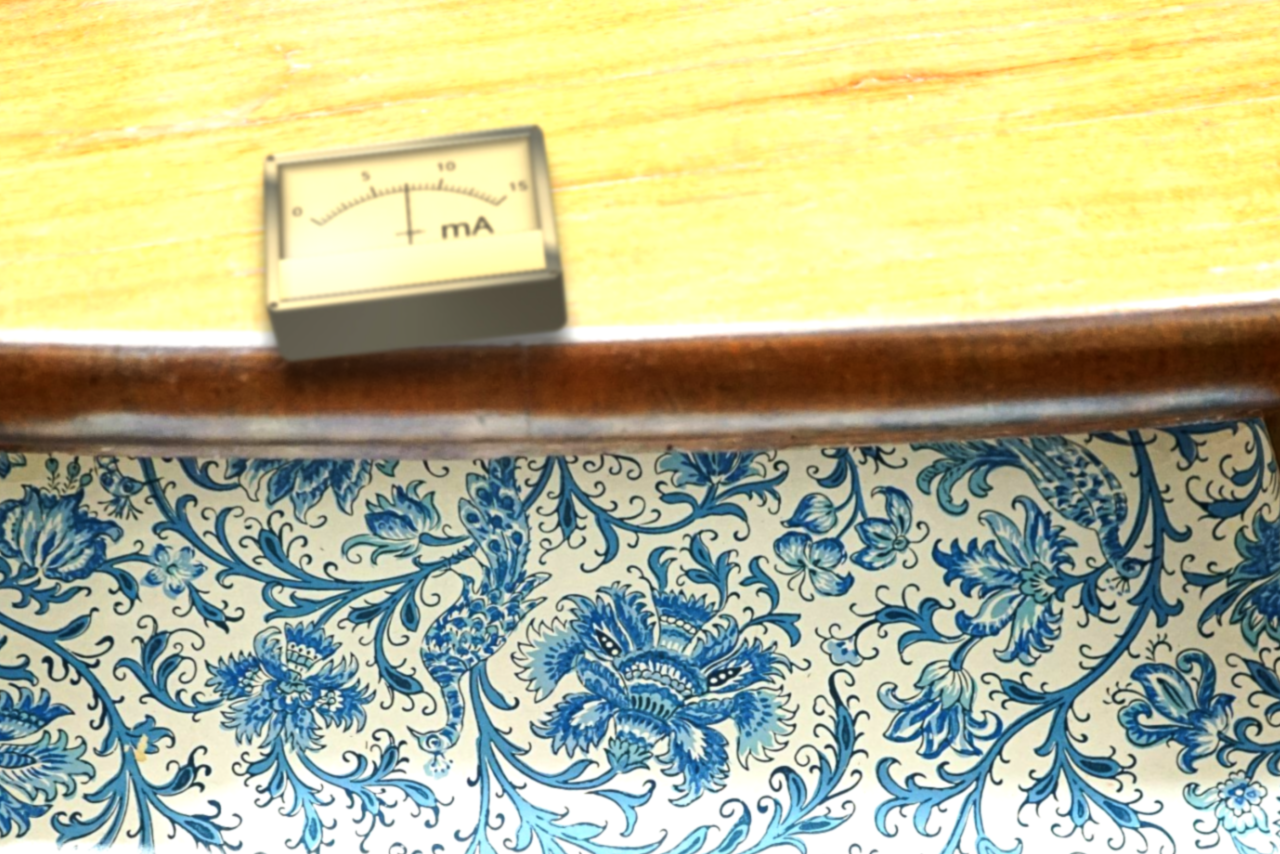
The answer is 7.5 mA
